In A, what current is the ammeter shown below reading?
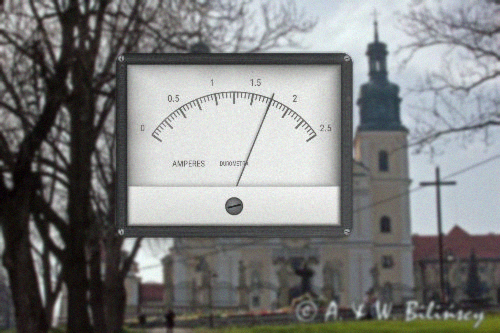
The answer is 1.75 A
